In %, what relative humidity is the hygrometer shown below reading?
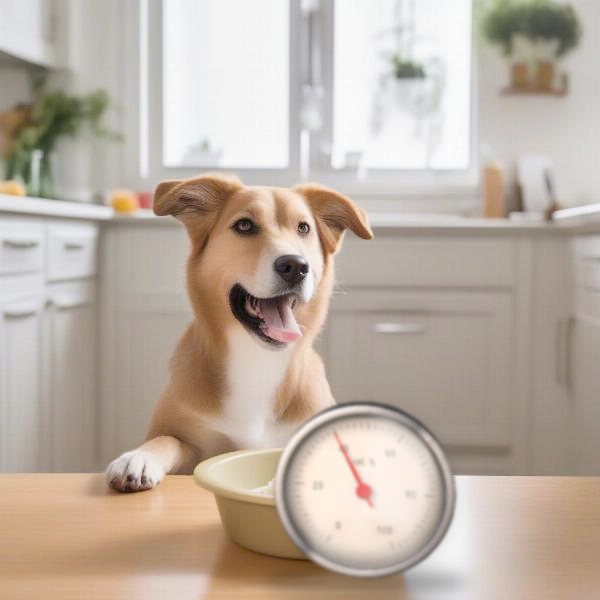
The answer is 40 %
